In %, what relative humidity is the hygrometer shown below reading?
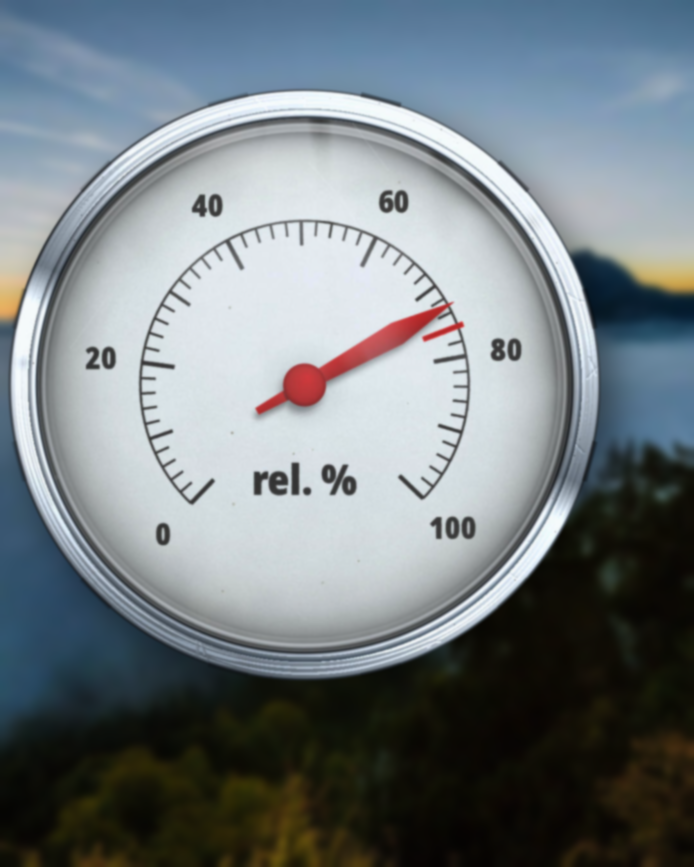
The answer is 73 %
